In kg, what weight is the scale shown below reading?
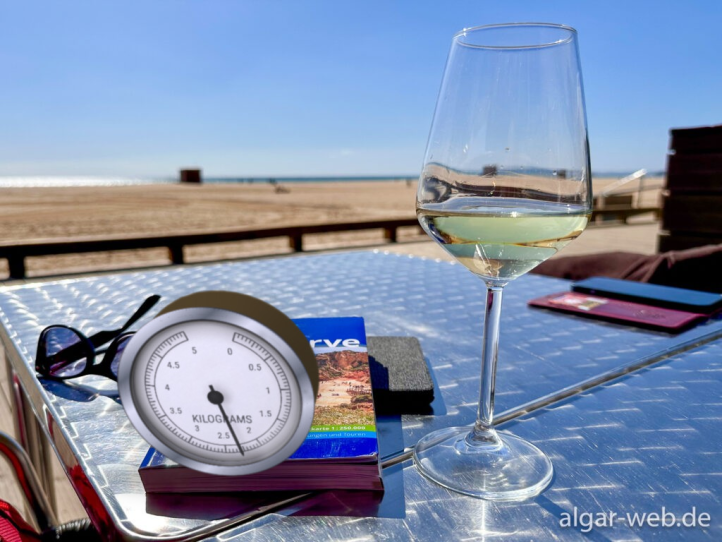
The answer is 2.25 kg
